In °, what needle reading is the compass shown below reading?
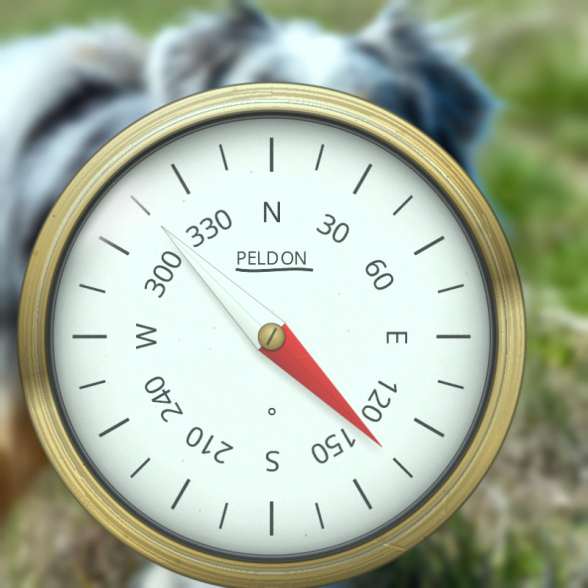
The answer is 135 °
